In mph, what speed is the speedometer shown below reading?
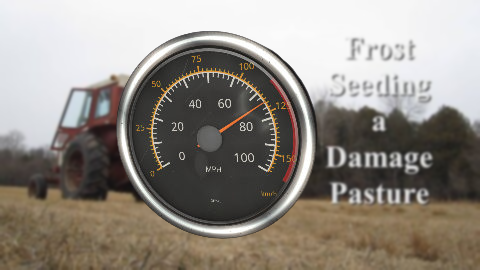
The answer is 74 mph
